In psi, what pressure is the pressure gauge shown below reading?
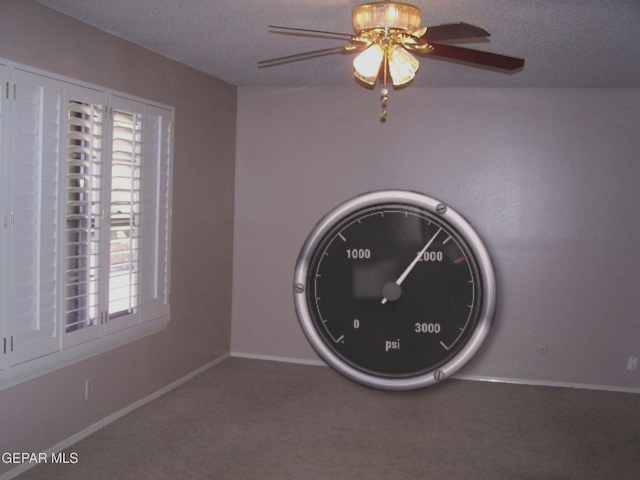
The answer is 1900 psi
